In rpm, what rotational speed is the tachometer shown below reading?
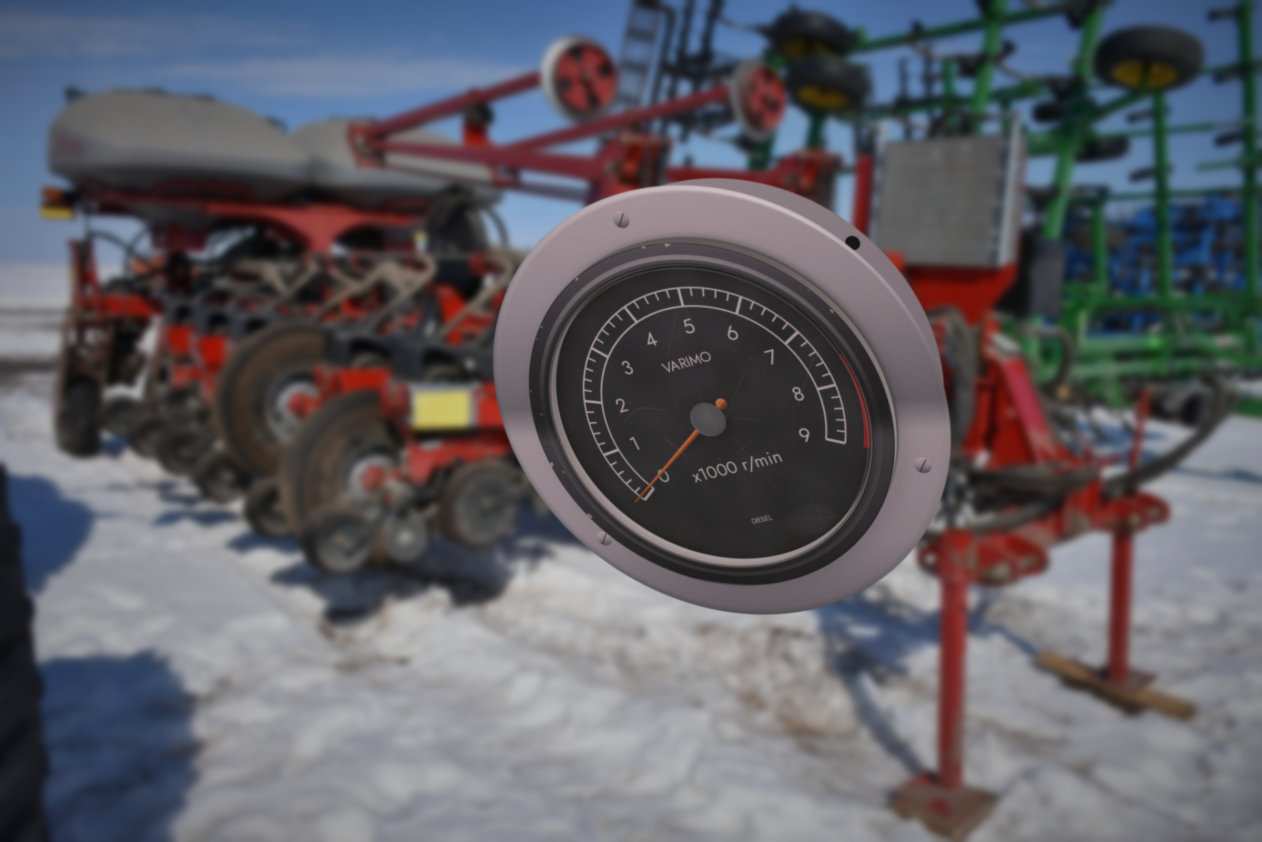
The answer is 100 rpm
